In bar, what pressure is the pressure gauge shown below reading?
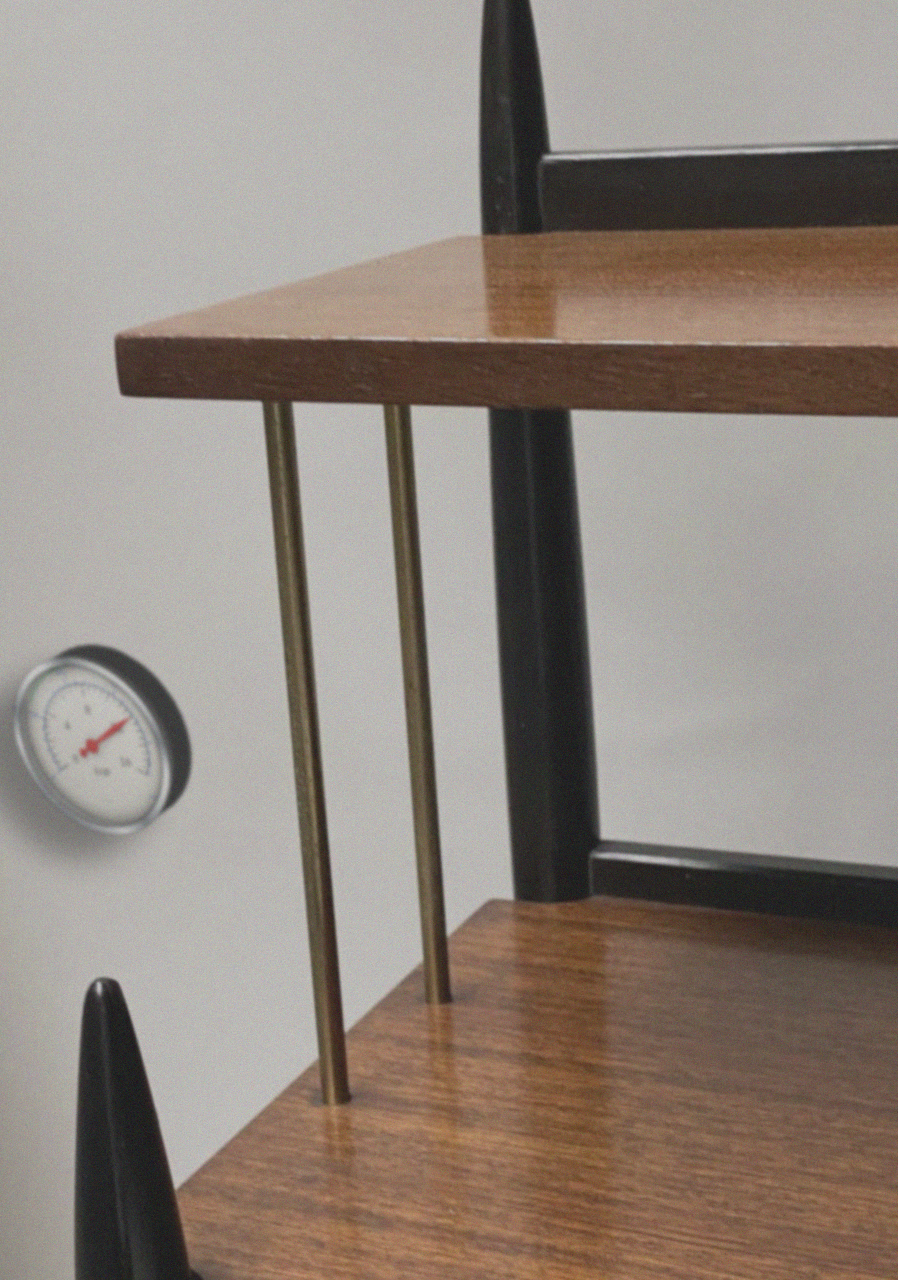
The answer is 12 bar
